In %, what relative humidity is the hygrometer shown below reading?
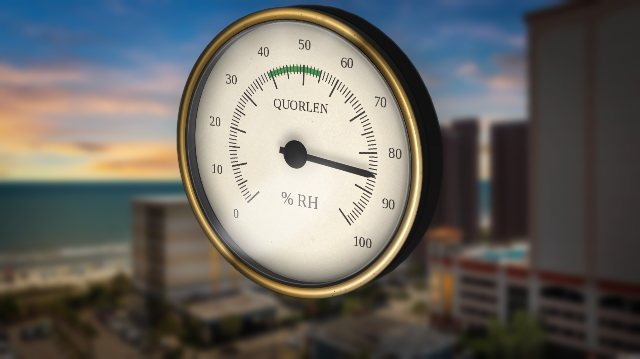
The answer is 85 %
